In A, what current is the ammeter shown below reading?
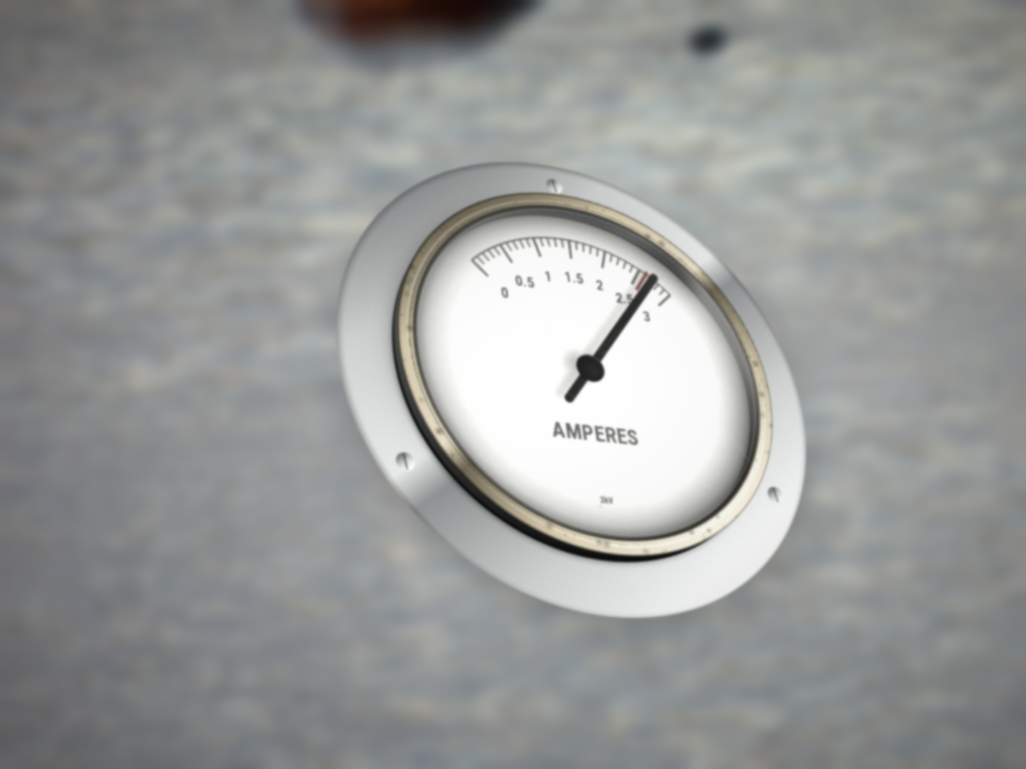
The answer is 2.7 A
